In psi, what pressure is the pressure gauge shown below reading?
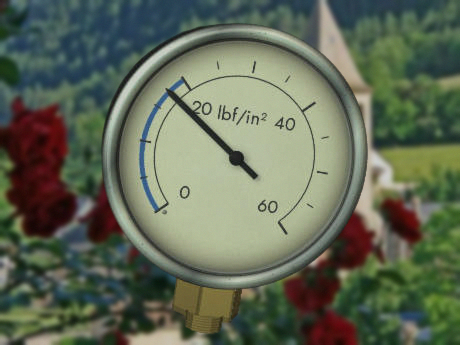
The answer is 17.5 psi
